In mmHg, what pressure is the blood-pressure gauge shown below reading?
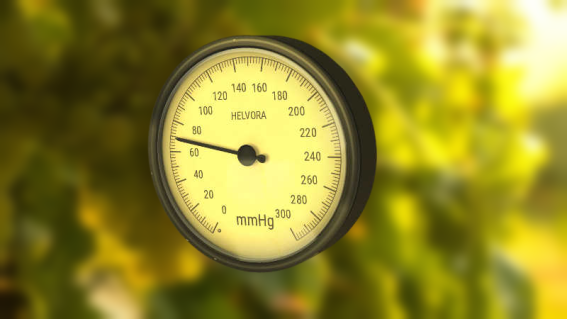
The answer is 70 mmHg
